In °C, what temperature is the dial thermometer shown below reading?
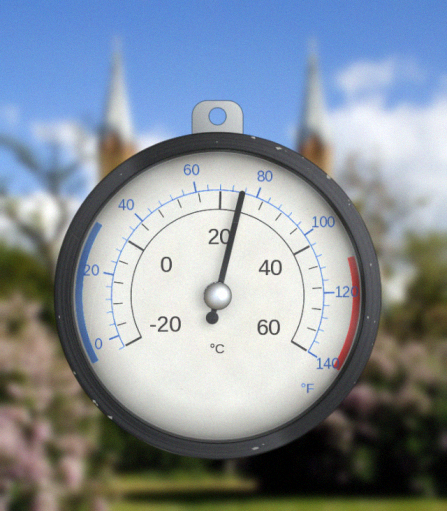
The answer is 24 °C
